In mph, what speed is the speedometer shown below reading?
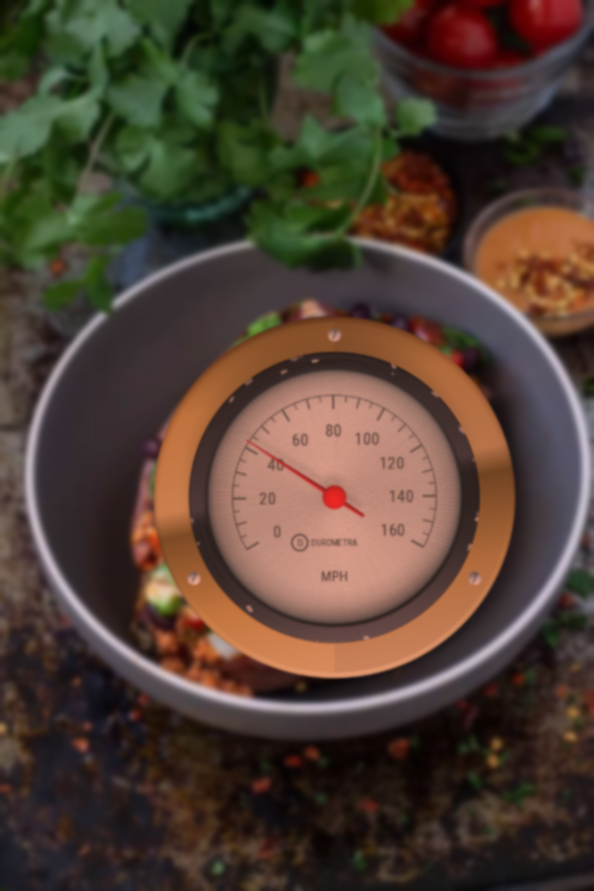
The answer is 42.5 mph
